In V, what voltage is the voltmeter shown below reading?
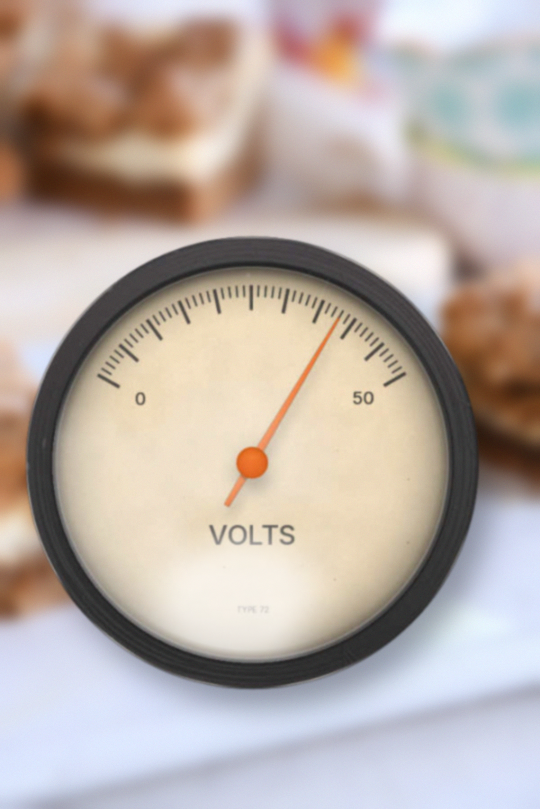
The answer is 38 V
